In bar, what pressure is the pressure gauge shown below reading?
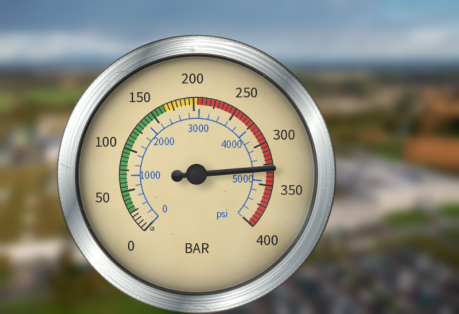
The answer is 330 bar
